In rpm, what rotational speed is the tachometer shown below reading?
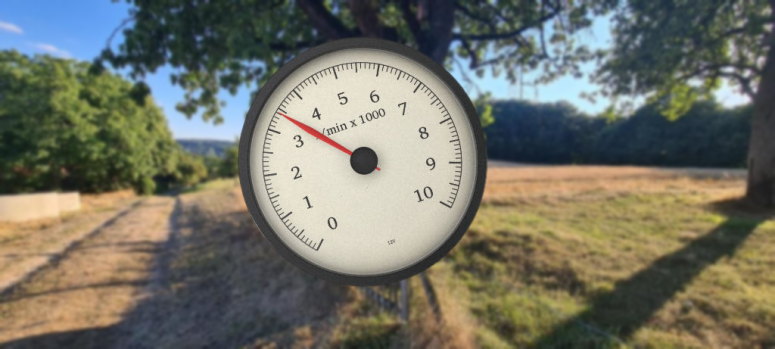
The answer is 3400 rpm
